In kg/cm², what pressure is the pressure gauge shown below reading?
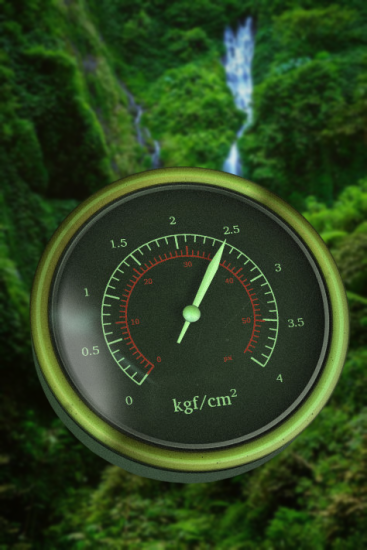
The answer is 2.5 kg/cm²
